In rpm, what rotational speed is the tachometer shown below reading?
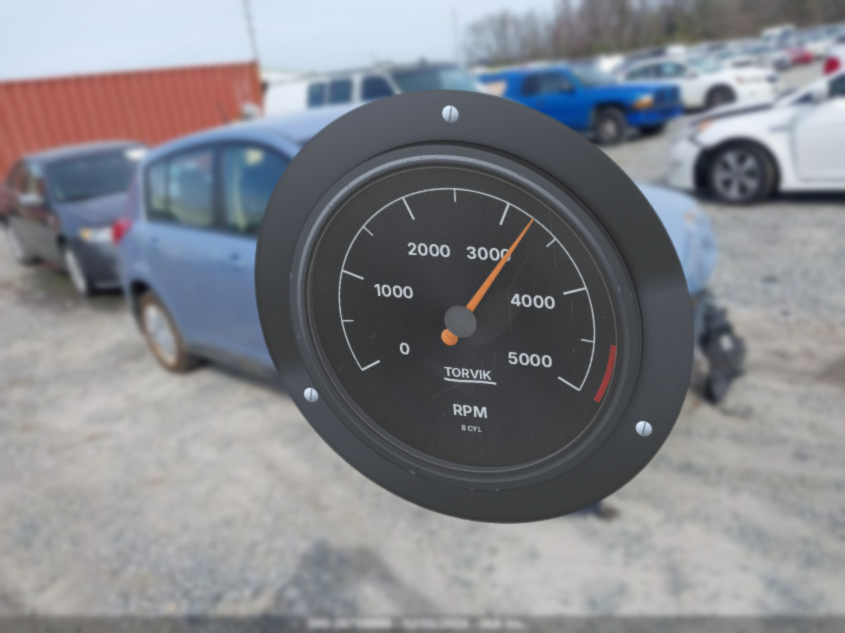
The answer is 3250 rpm
